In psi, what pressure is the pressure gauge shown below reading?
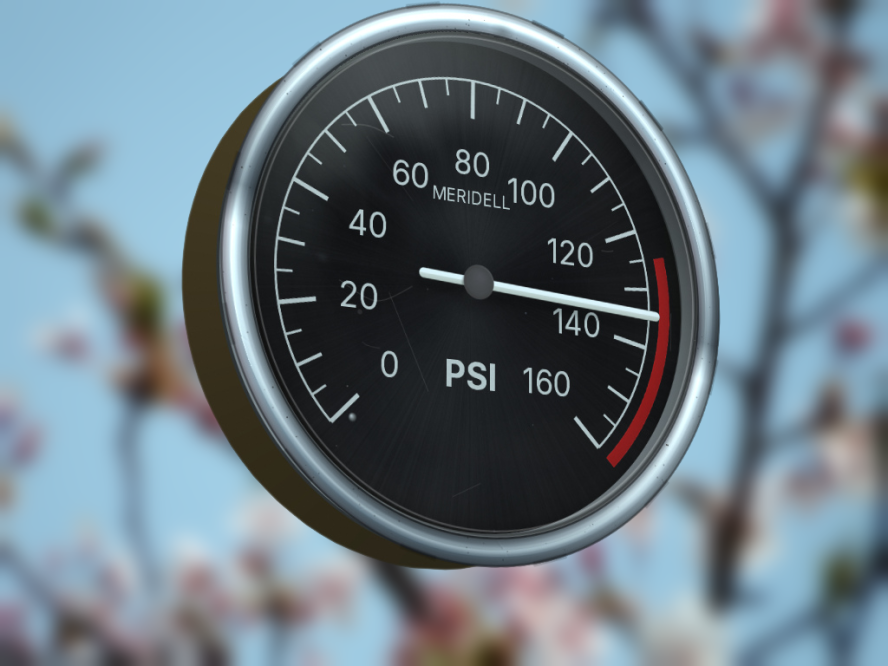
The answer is 135 psi
